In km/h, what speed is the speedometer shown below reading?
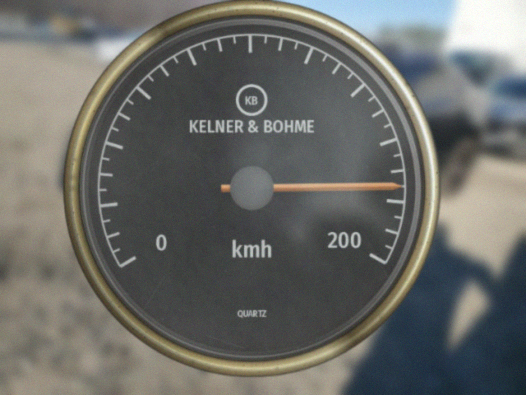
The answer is 175 km/h
